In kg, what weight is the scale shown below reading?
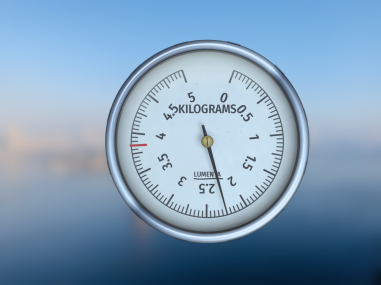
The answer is 2.25 kg
